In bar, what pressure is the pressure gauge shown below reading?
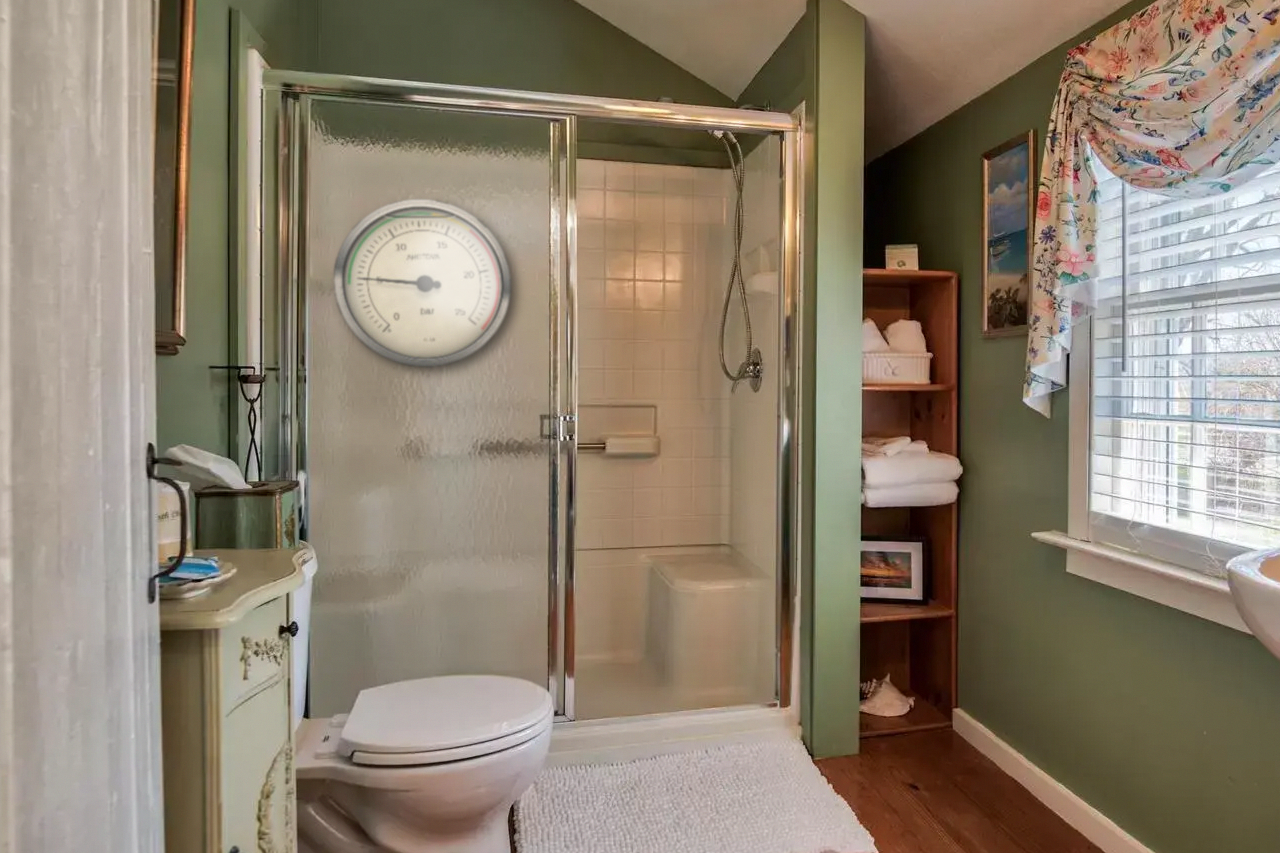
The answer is 5 bar
